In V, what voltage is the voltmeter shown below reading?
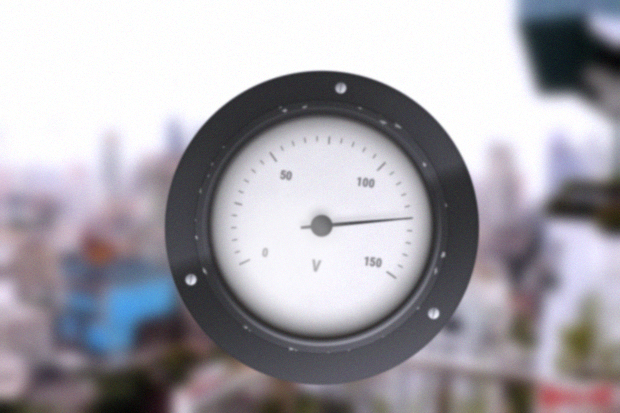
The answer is 125 V
